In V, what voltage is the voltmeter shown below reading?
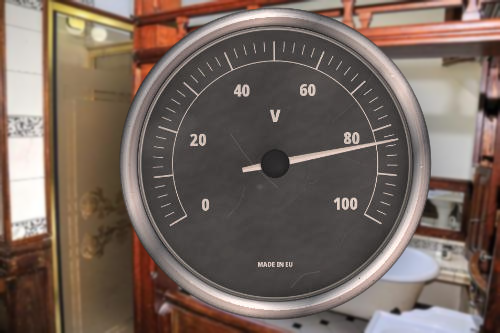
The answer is 83 V
